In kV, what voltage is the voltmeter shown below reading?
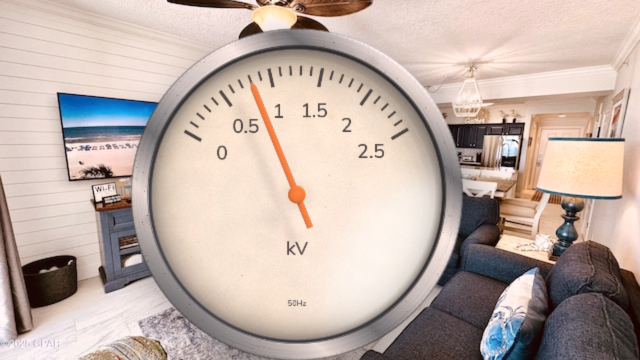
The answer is 0.8 kV
